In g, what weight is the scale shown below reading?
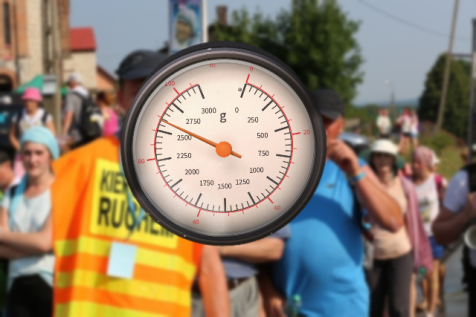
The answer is 2600 g
